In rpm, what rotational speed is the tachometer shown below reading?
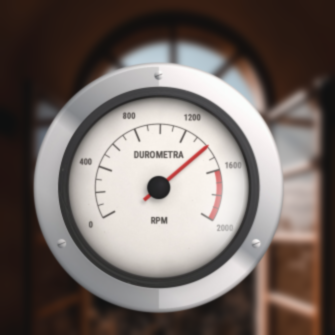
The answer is 1400 rpm
